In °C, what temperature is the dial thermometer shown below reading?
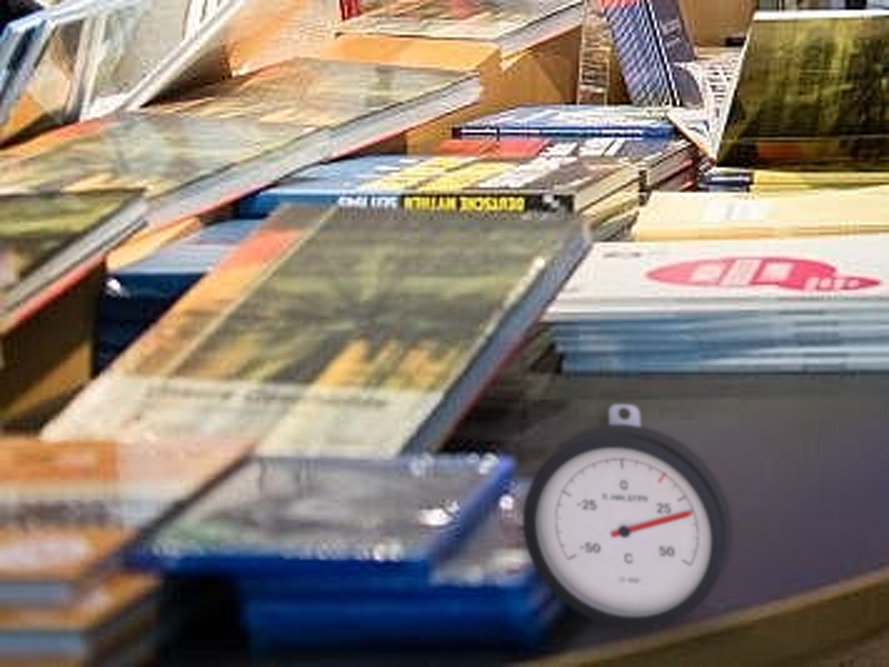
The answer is 30 °C
